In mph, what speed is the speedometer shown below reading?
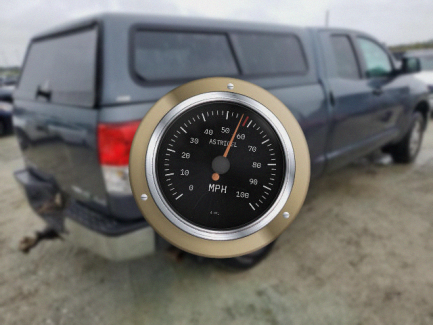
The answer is 56 mph
